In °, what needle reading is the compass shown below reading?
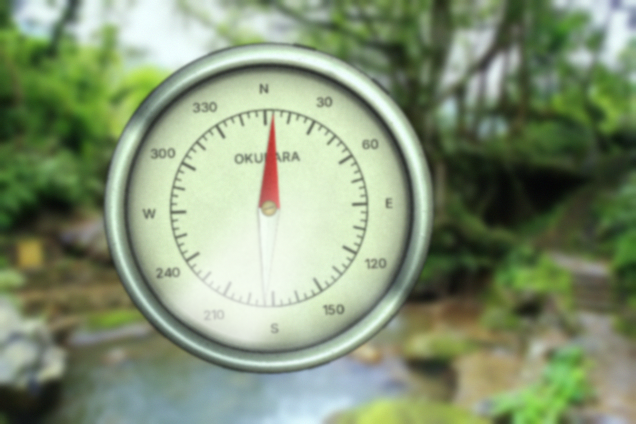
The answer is 5 °
